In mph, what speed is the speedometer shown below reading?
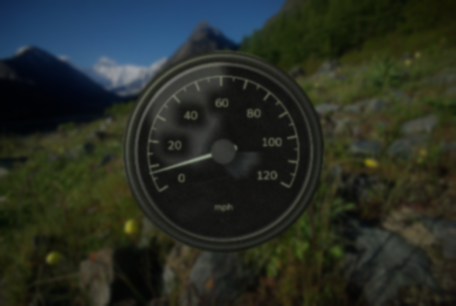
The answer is 7.5 mph
